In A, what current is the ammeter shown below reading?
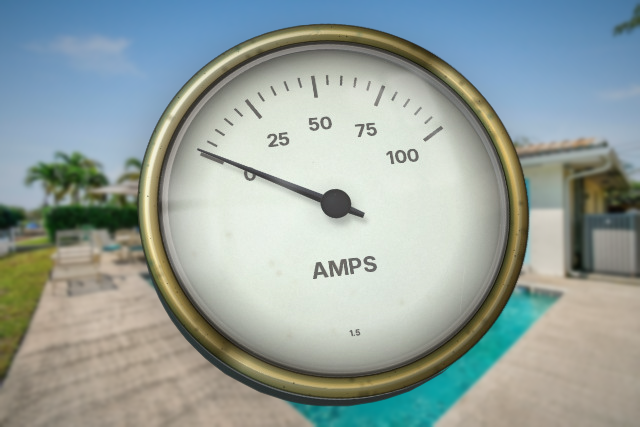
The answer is 0 A
